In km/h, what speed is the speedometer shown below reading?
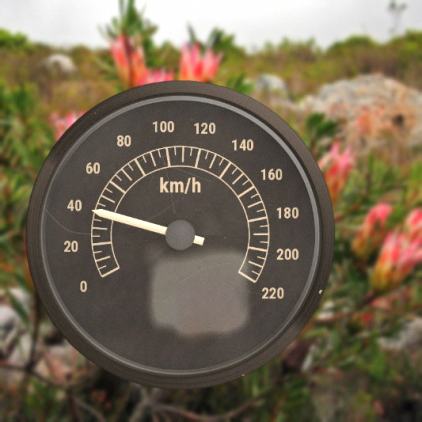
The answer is 40 km/h
